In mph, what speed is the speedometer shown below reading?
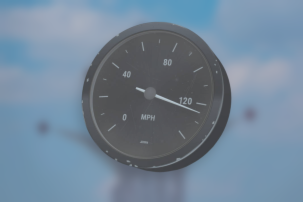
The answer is 125 mph
